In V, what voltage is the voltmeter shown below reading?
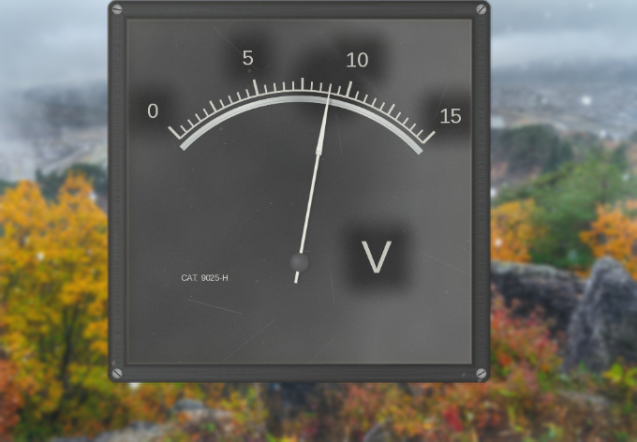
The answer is 9 V
